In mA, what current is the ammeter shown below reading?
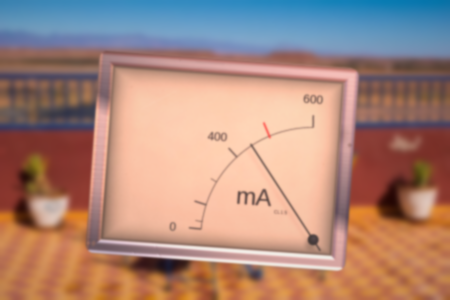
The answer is 450 mA
